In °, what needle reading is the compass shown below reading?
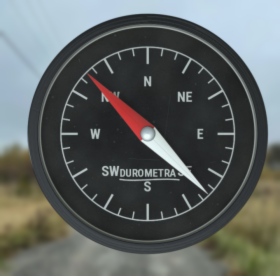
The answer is 315 °
